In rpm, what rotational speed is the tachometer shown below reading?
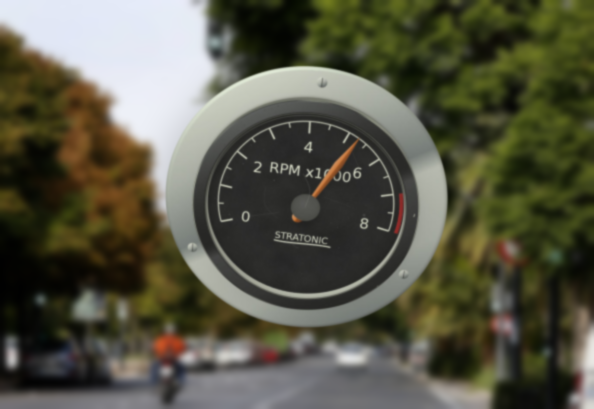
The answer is 5250 rpm
